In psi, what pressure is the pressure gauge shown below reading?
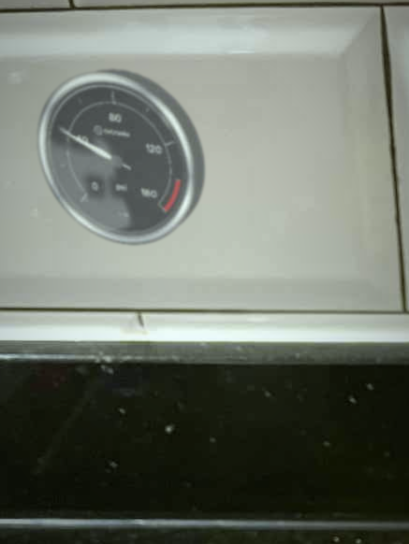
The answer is 40 psi
